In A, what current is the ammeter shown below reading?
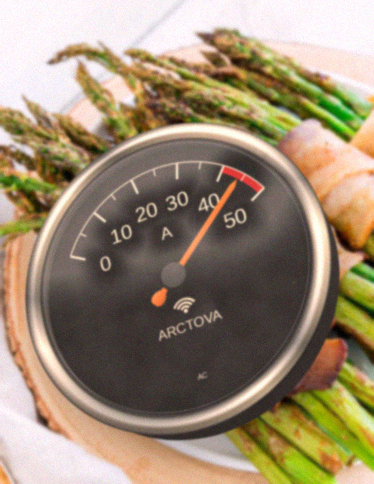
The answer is 45 A
